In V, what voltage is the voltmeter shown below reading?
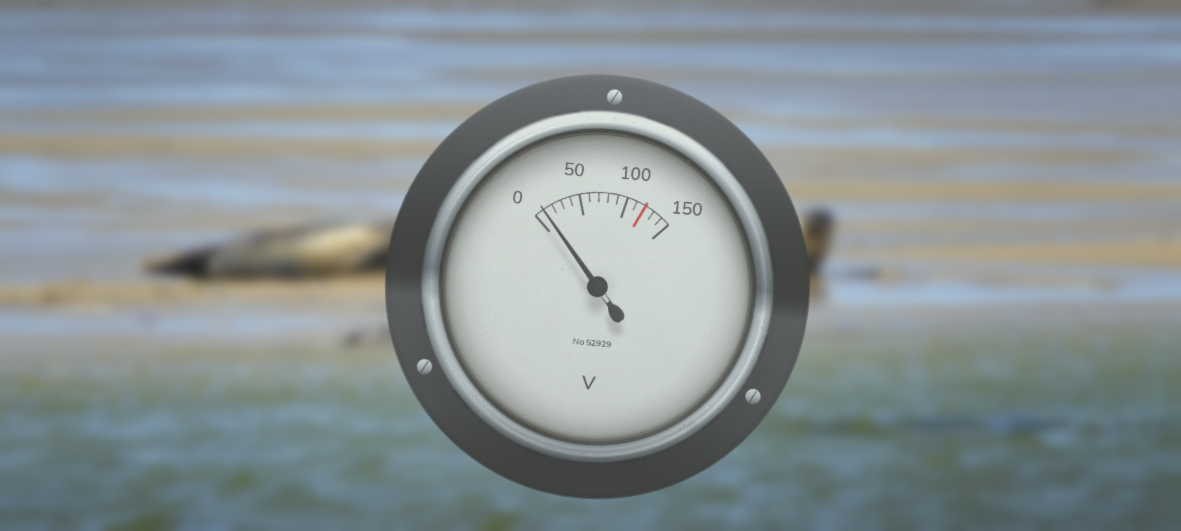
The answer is 10 V
